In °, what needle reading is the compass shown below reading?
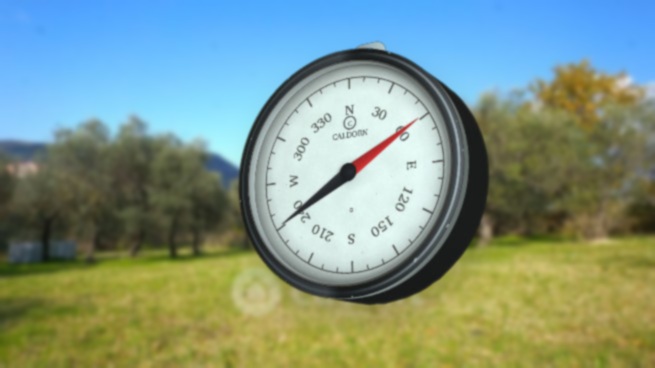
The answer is 60 °
